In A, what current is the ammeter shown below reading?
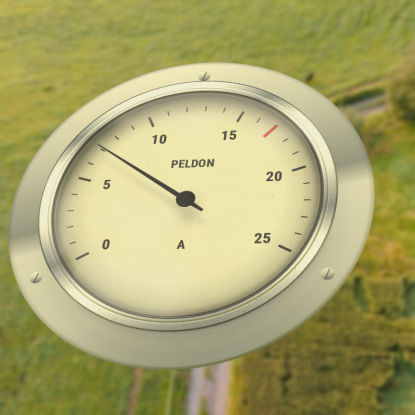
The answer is 7 A
